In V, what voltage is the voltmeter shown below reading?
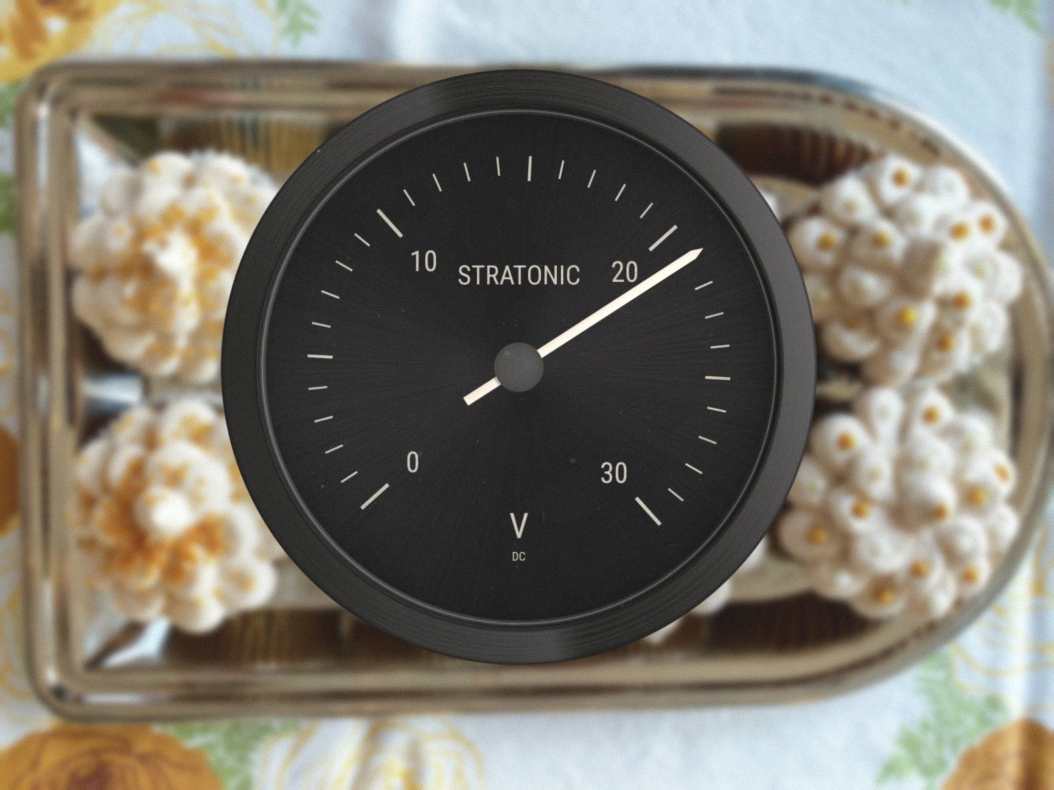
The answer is 21 V
